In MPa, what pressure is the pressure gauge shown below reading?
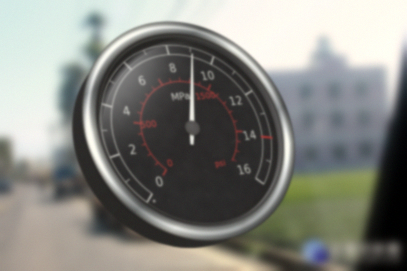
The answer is 9 MPa
